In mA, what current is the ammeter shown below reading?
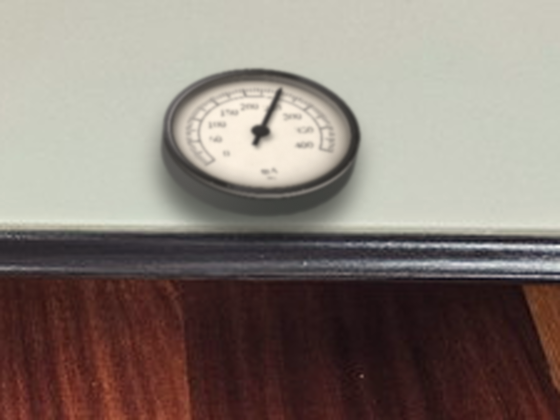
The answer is 250 mA
